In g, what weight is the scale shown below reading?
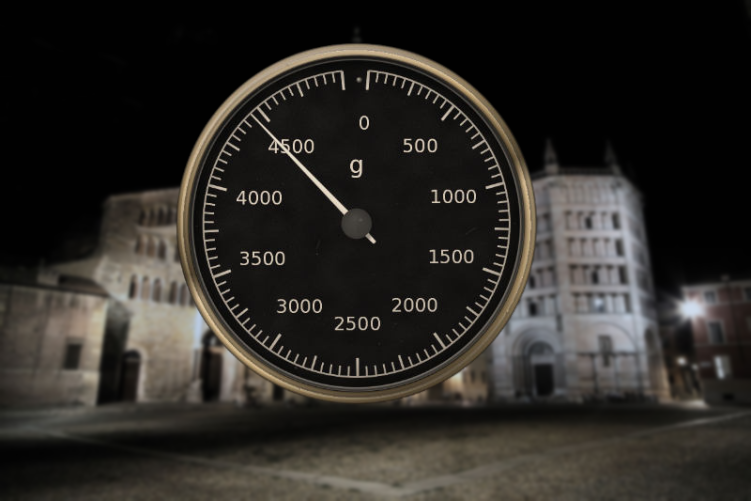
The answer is 4450 g
